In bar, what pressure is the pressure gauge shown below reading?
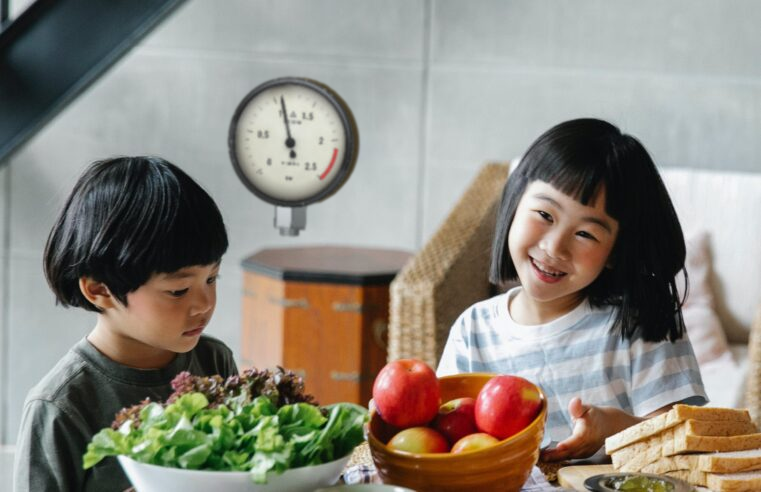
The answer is 1.1 bar
